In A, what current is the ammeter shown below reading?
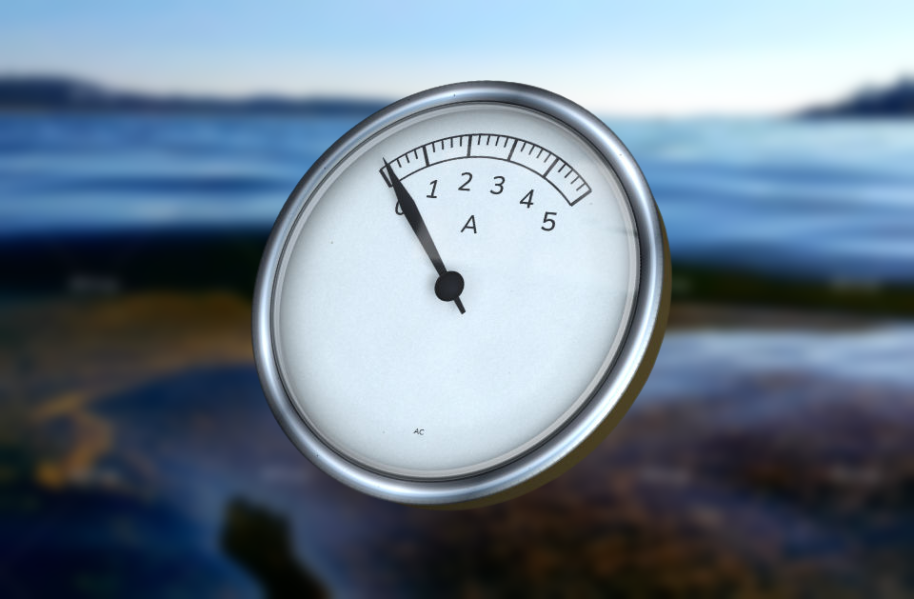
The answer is 0.2 A
